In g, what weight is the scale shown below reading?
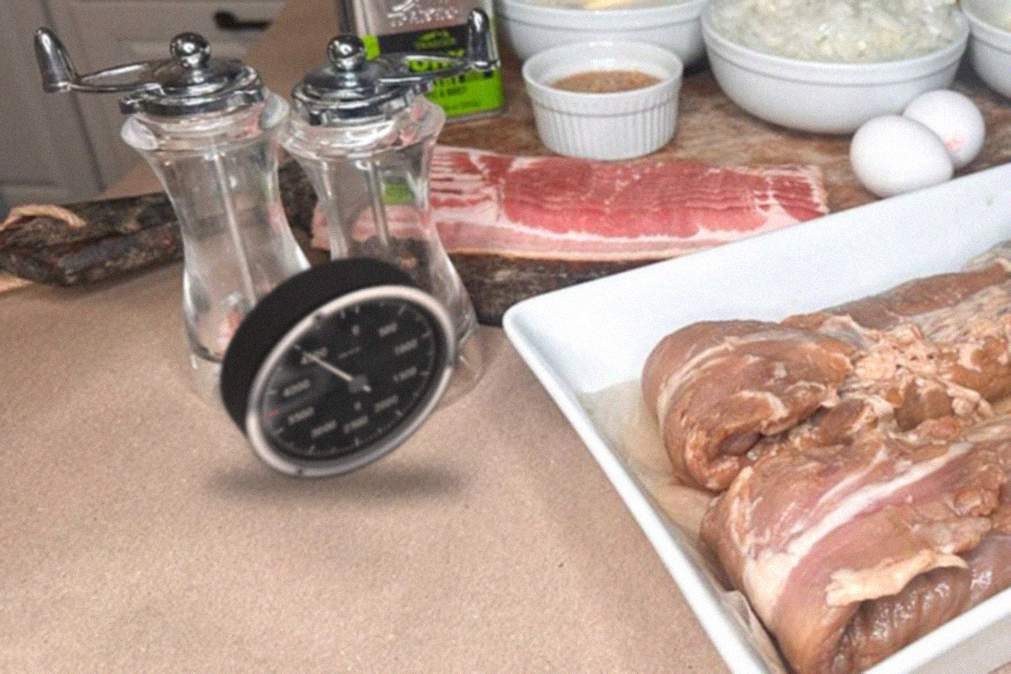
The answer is 4500 g
